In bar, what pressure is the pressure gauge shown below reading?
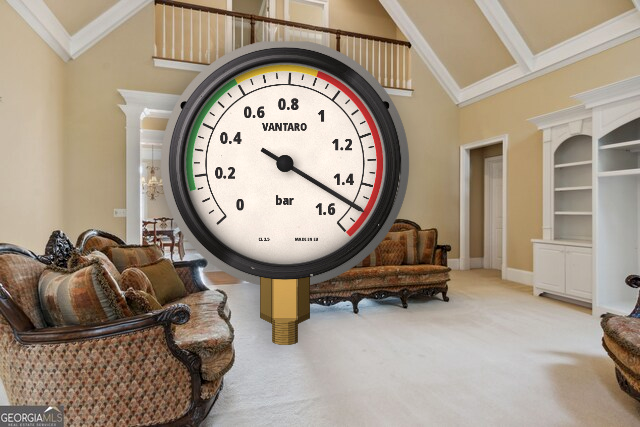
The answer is 1.5 bar
